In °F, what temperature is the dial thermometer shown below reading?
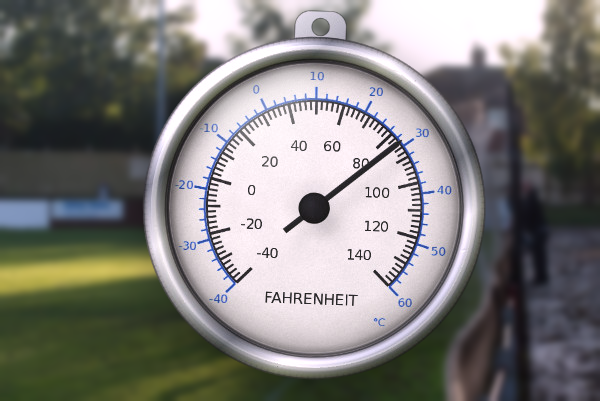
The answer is 84 °F
